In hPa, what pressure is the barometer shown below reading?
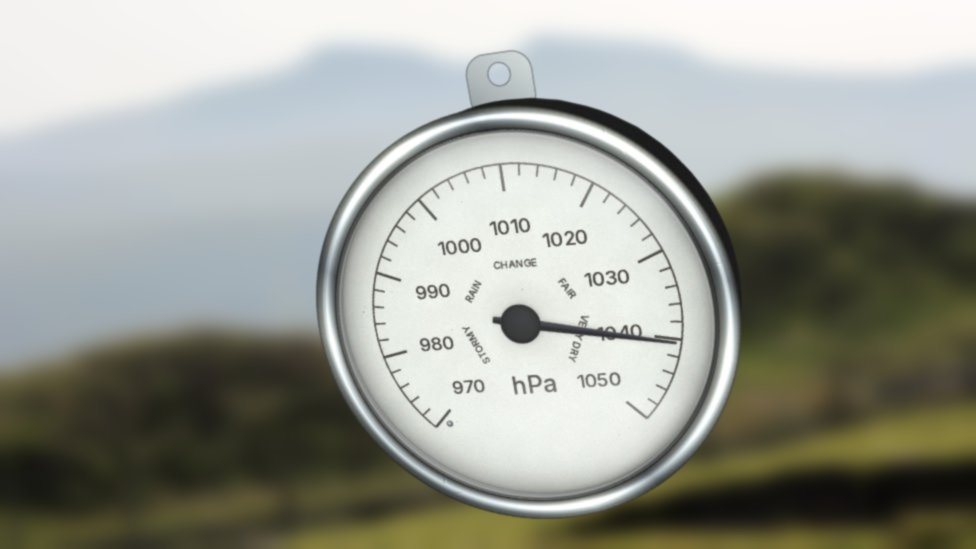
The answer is 1040 hPa
